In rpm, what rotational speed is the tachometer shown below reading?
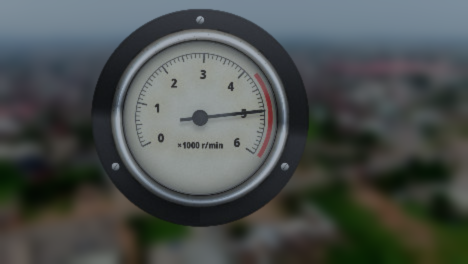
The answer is 5000 rpm
